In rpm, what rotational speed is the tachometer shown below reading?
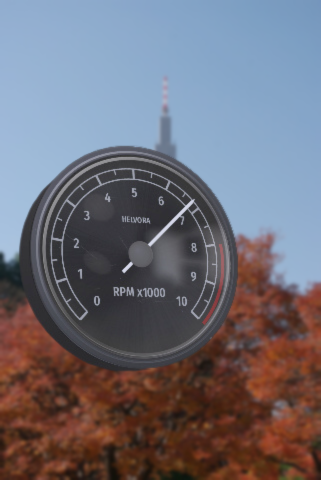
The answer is 6750 rpm
